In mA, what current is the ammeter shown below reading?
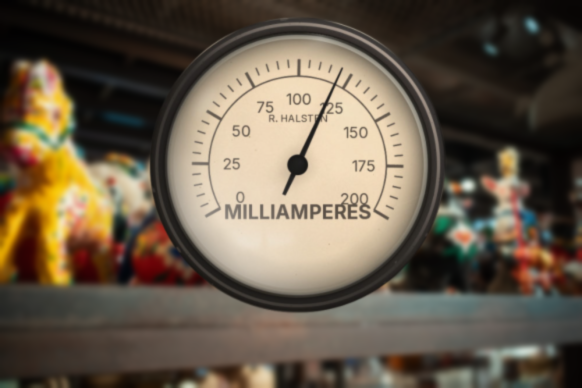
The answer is 120 mA
